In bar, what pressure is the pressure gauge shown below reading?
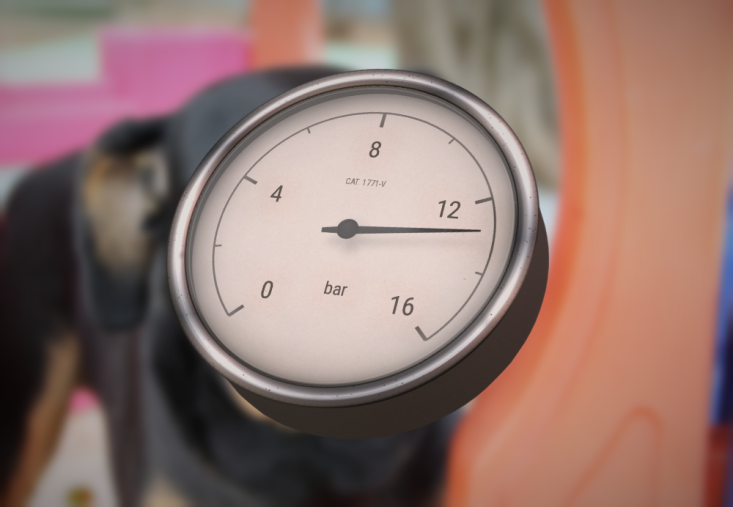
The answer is 13 bar
